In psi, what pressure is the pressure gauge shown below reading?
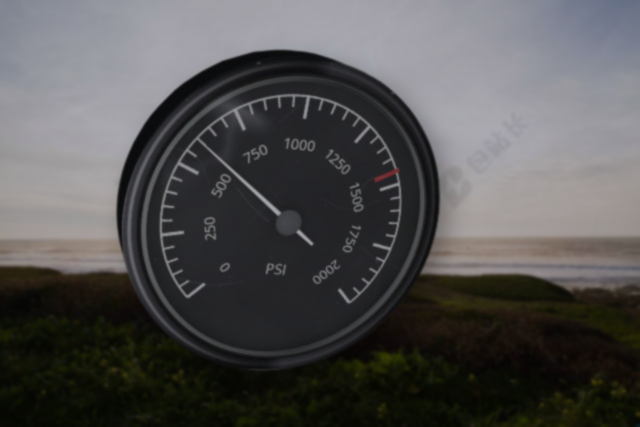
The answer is 600 psi
